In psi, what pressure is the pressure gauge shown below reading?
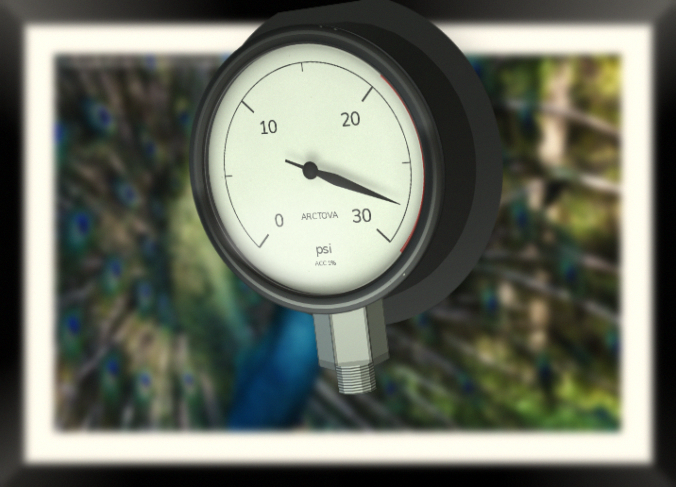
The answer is 27.5 psi
